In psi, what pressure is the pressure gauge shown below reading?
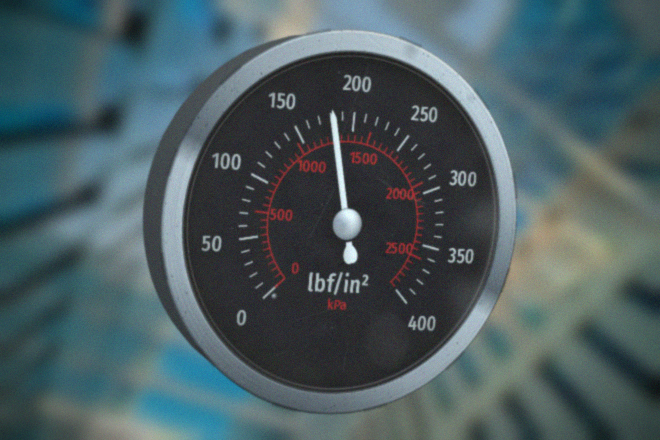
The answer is 180 psi
